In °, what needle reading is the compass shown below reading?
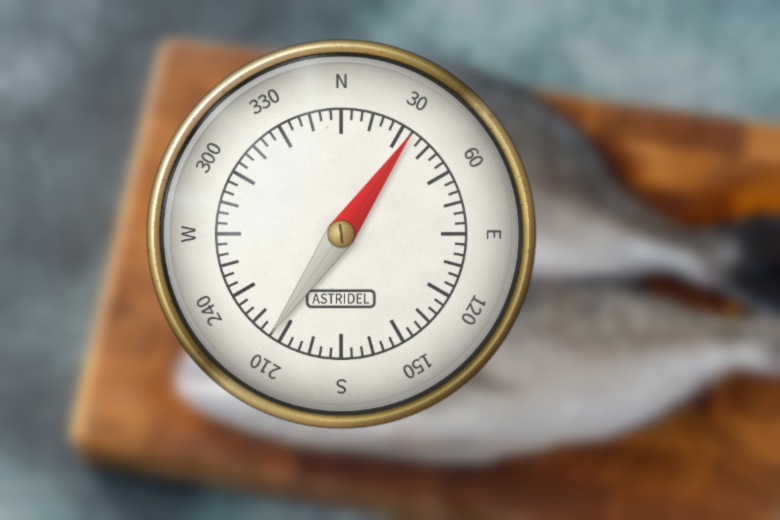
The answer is 35 °
